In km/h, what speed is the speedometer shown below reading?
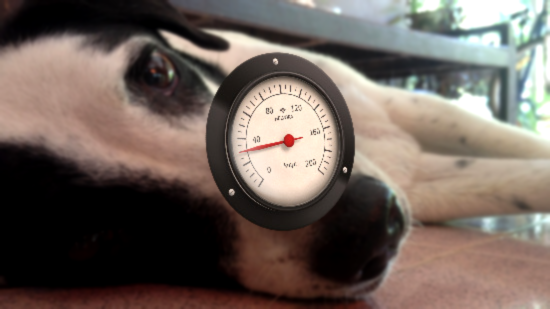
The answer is 30 km/h
